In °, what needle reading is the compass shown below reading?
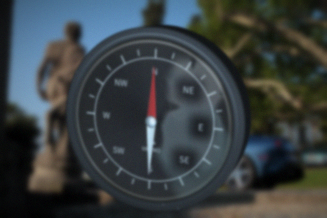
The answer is 0 °
